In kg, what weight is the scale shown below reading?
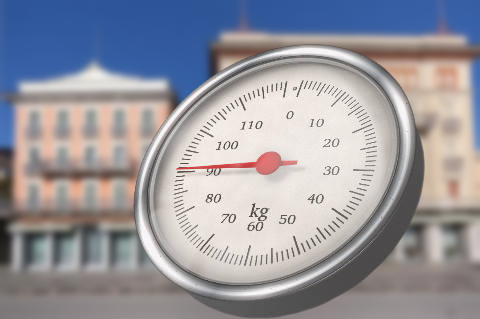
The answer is 90 kg
